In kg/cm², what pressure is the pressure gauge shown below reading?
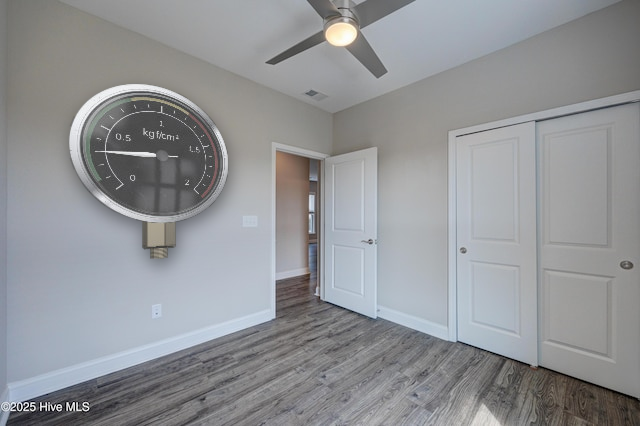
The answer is 0.3 kg/cm²
